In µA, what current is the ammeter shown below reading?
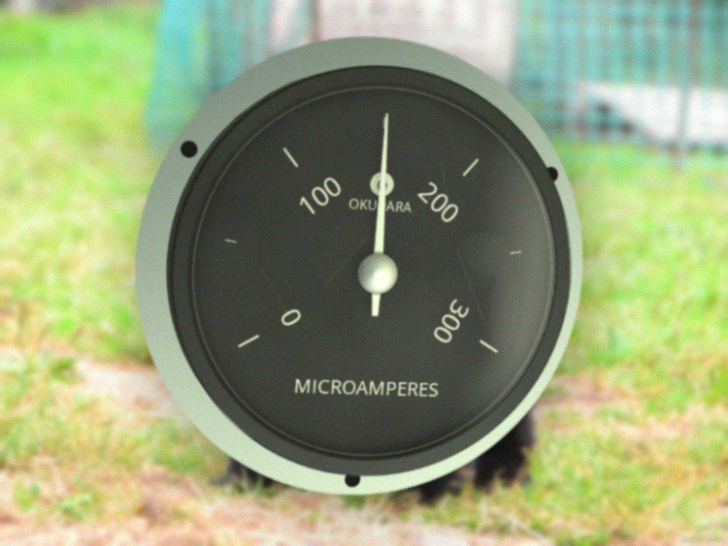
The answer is 150 µA
